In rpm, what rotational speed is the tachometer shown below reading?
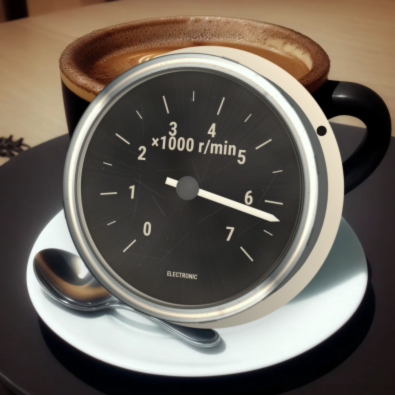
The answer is 6250 rpm
